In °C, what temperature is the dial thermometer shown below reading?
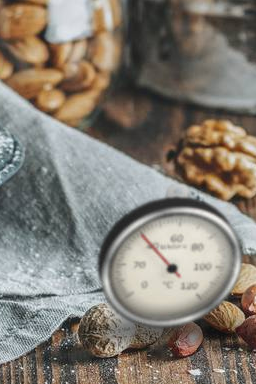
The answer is 40 °C
